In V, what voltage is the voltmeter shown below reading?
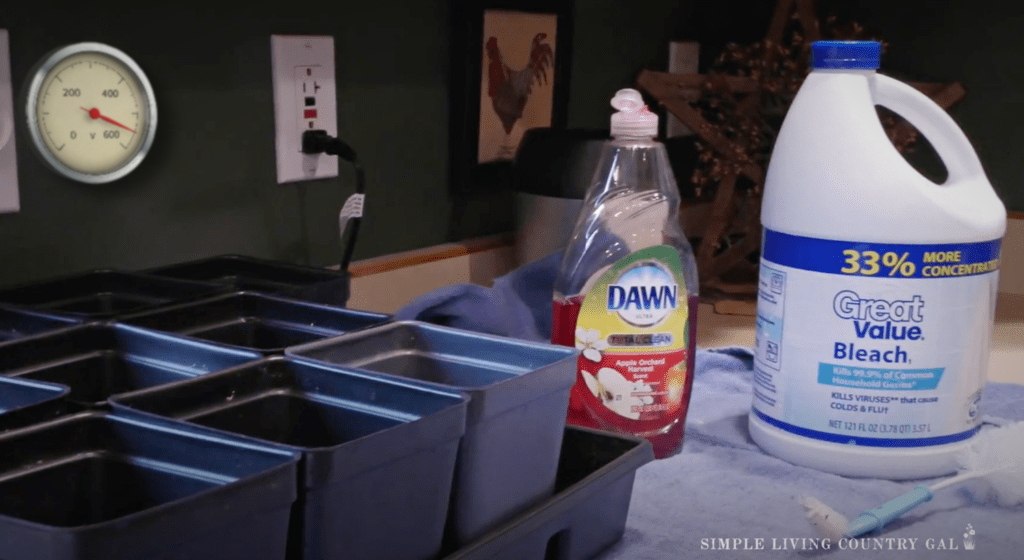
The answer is 550 V
